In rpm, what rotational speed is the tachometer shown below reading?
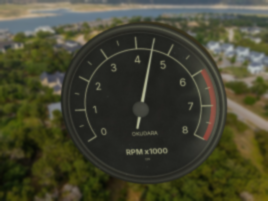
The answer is 4500 rpm
